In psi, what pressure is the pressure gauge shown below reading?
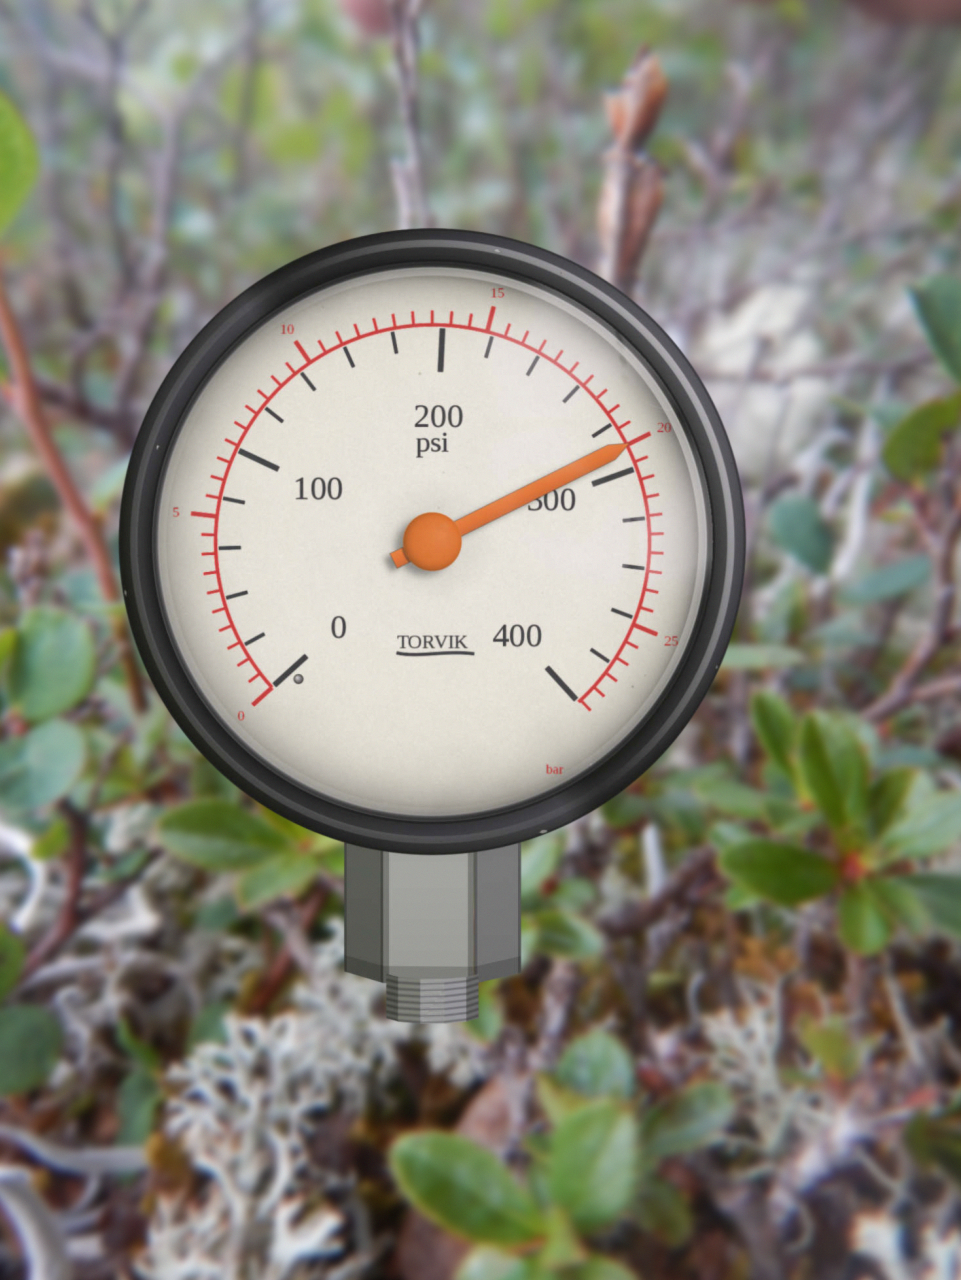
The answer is 290 psi
